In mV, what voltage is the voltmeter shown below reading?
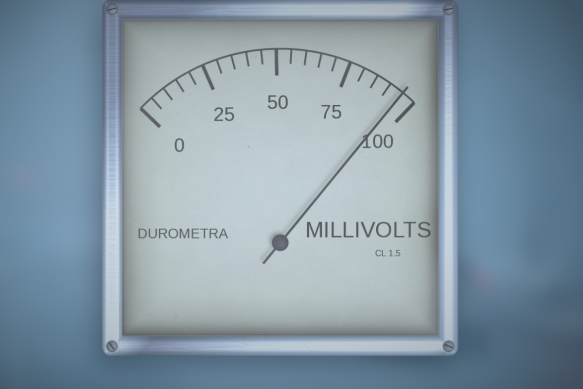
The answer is 95 mV
